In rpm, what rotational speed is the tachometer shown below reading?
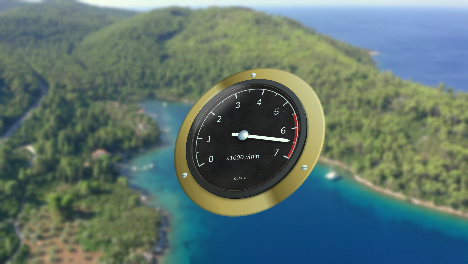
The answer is 6500 rpm
